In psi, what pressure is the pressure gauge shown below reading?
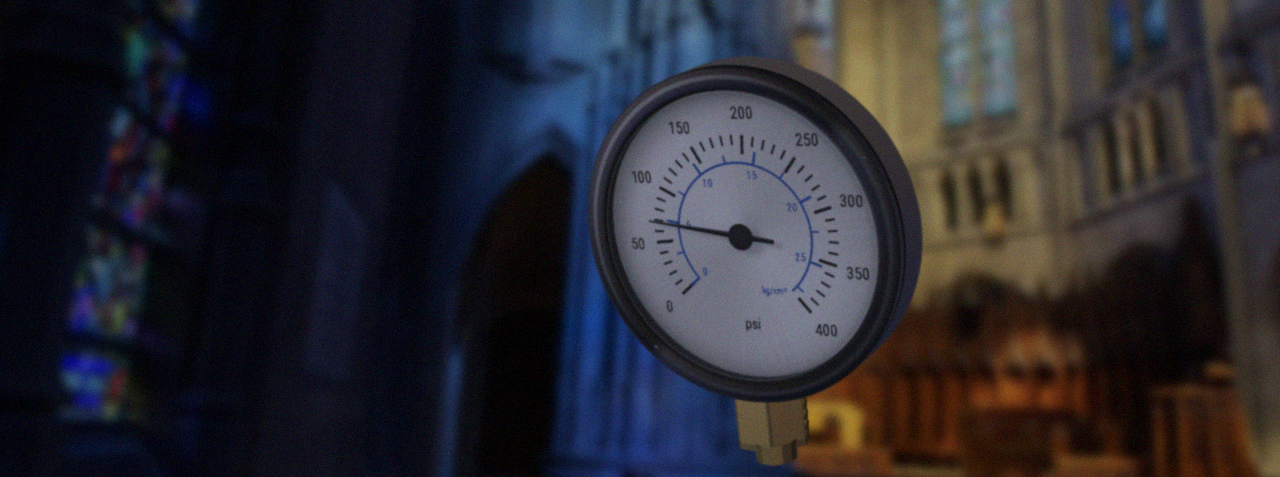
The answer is 70 psi
